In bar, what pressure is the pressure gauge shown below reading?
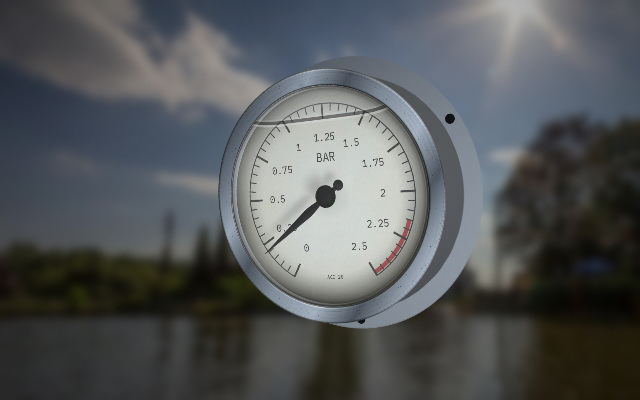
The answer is 0.2 bar
